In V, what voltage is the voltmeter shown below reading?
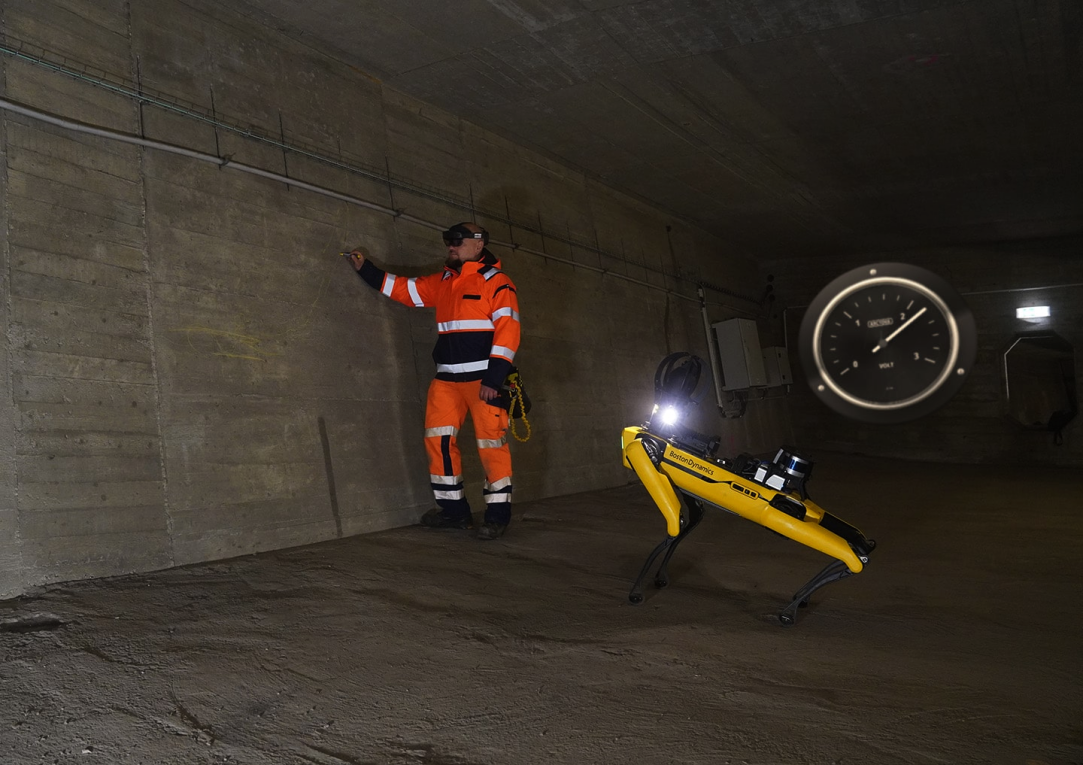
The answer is 2.2 V
